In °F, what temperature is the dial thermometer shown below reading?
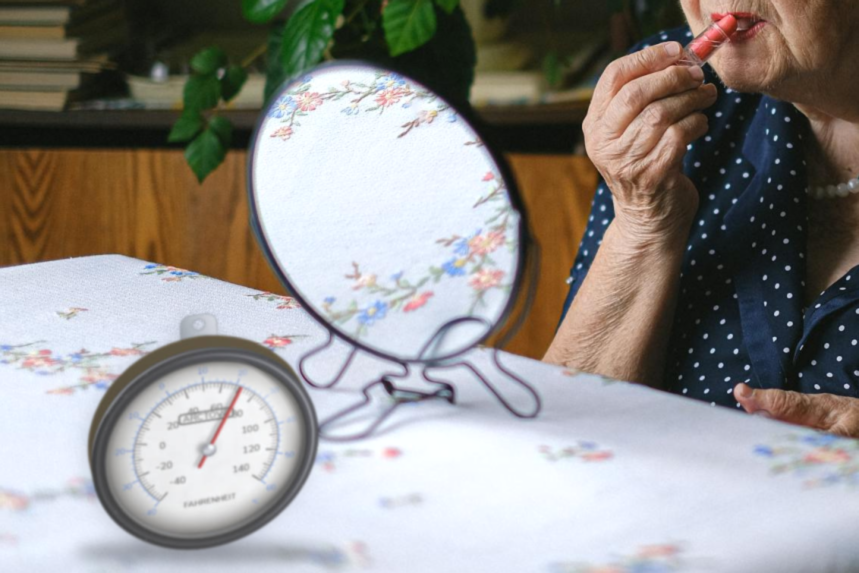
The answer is 70 °F
